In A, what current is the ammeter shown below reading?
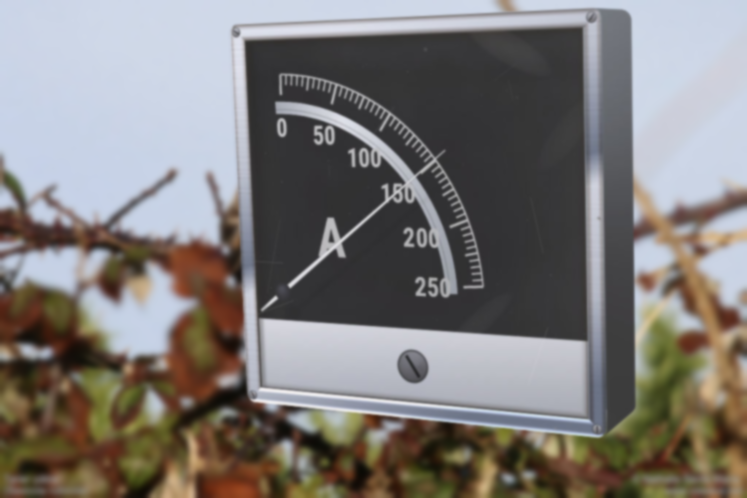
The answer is 150 A
